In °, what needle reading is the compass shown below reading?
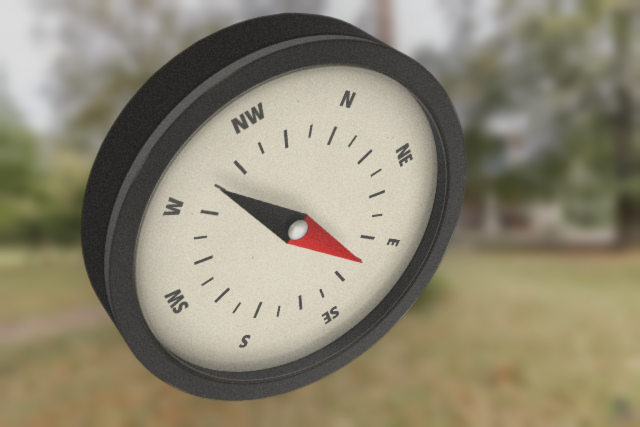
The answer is 105 °
